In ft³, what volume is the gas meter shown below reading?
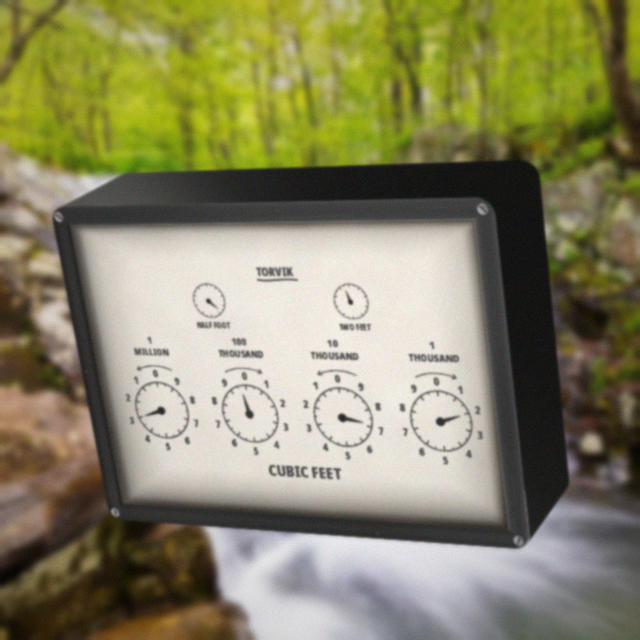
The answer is 297200 ft³
